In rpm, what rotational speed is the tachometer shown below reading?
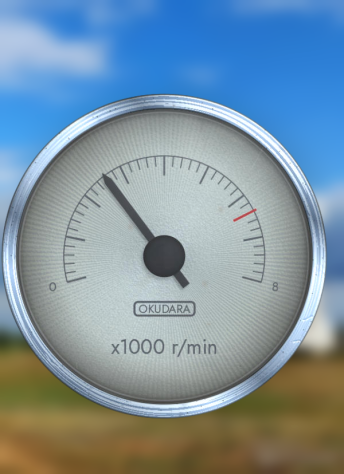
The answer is 2600 rpm
